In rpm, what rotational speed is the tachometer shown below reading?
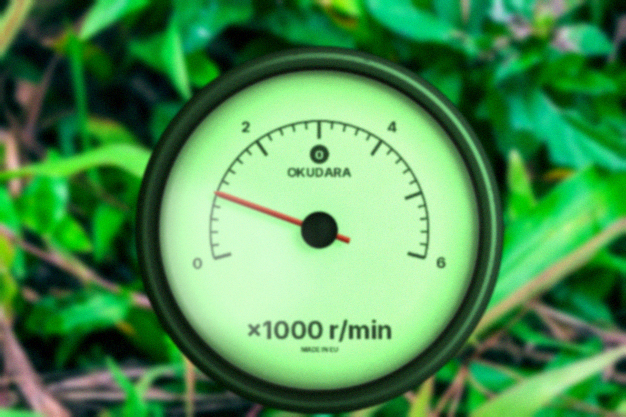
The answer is 1000 rpm
